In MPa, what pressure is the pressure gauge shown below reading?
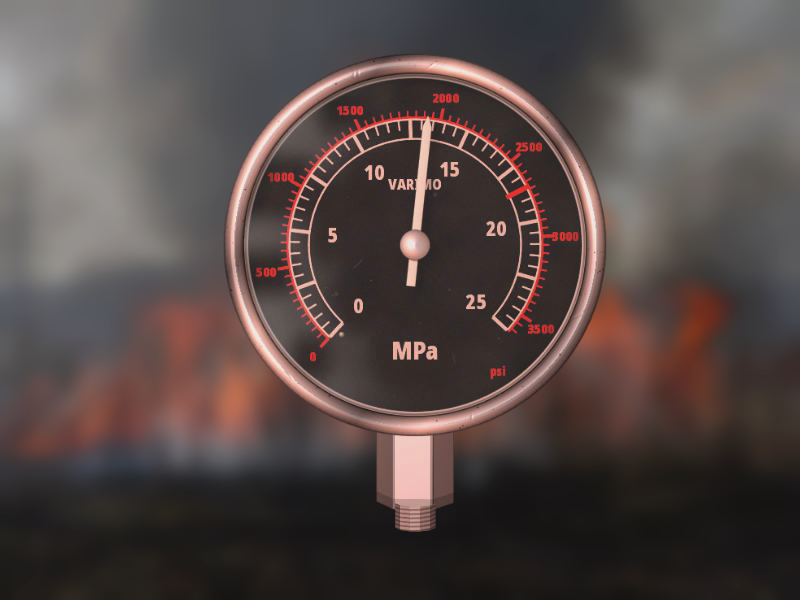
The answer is 13.25 MPa
